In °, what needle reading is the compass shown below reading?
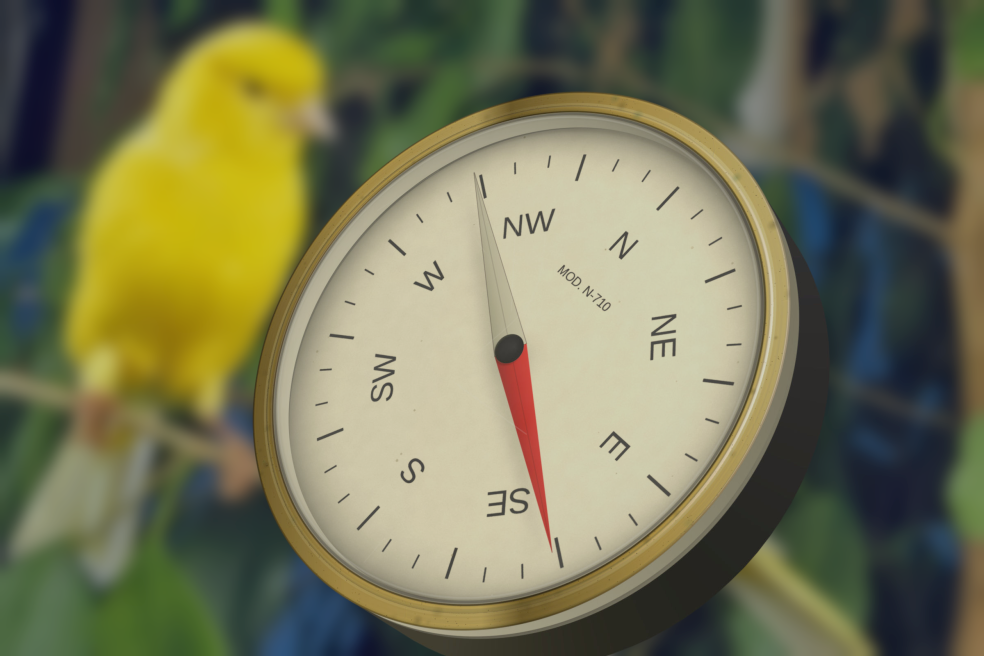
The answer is 120 °
